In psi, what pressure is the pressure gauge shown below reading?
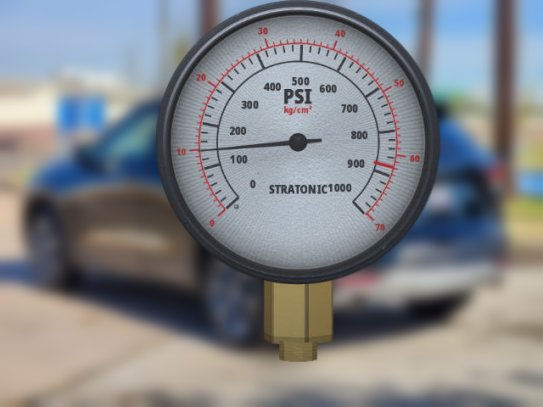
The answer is 140 psi
